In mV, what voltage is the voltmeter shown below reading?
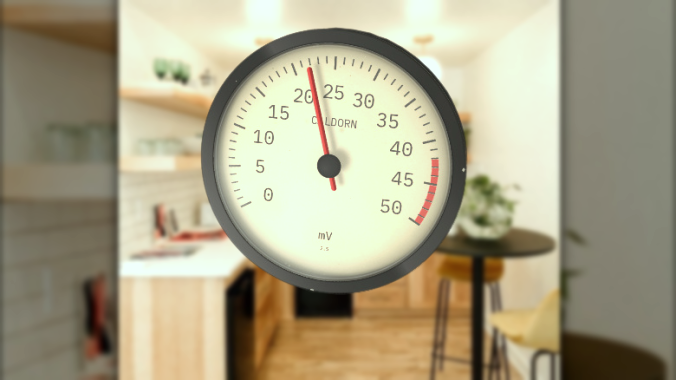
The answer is 22 mV
